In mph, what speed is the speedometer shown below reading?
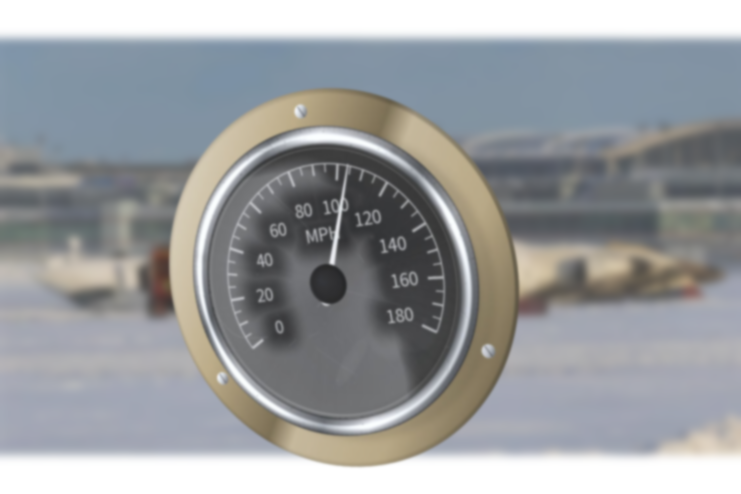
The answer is 105 mph
